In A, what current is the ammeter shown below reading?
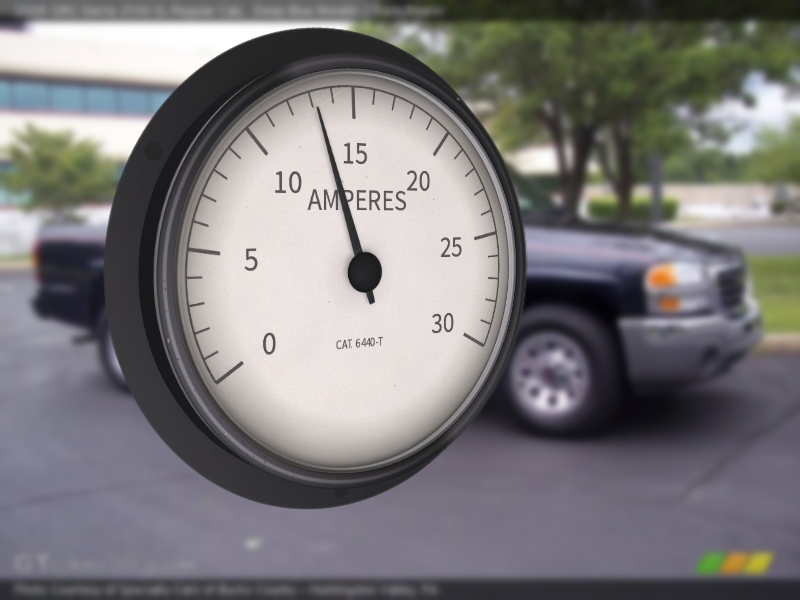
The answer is 13 A
